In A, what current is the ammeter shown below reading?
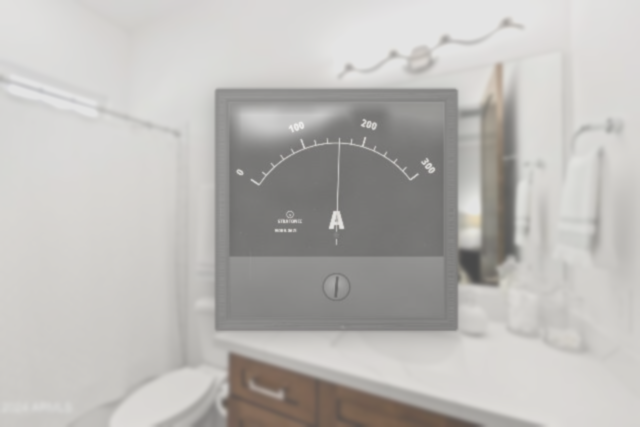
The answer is 160 A
